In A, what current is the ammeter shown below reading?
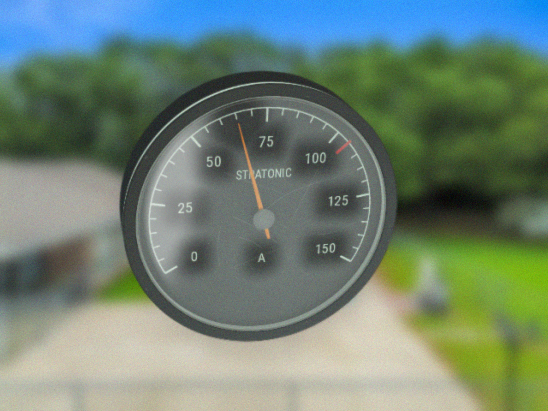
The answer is 65 A
